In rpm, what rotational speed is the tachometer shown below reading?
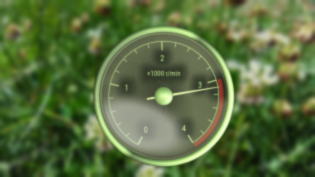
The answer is 3100 rpm
